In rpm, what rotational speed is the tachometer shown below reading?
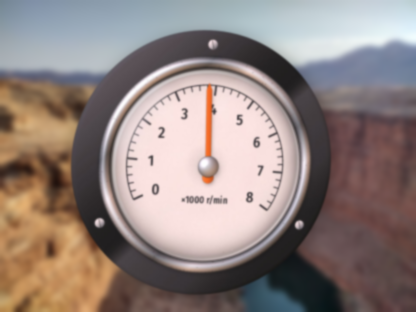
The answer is 3800 rpm
